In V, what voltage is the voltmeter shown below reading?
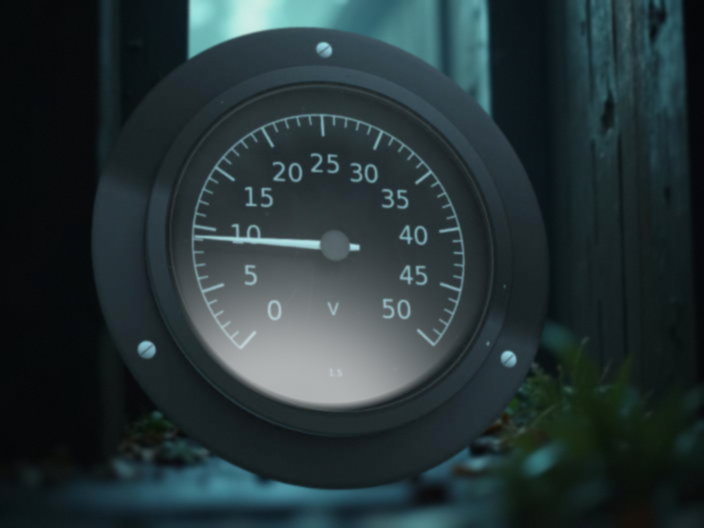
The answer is 9 V
